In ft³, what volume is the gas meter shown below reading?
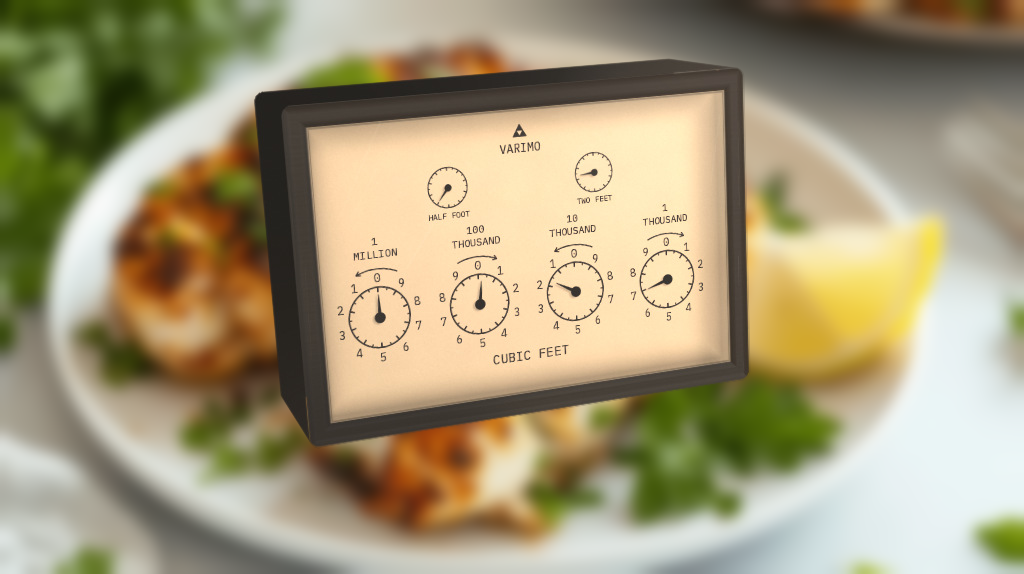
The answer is 1700 ft³
